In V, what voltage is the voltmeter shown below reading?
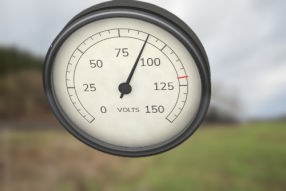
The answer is 90 V
